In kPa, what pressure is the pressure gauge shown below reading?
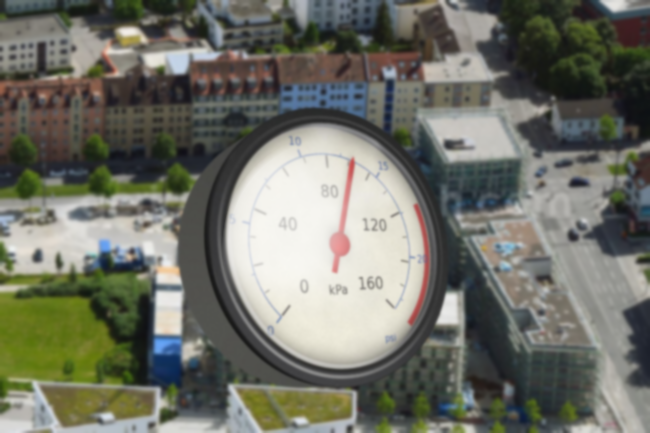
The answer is 90 kPa
